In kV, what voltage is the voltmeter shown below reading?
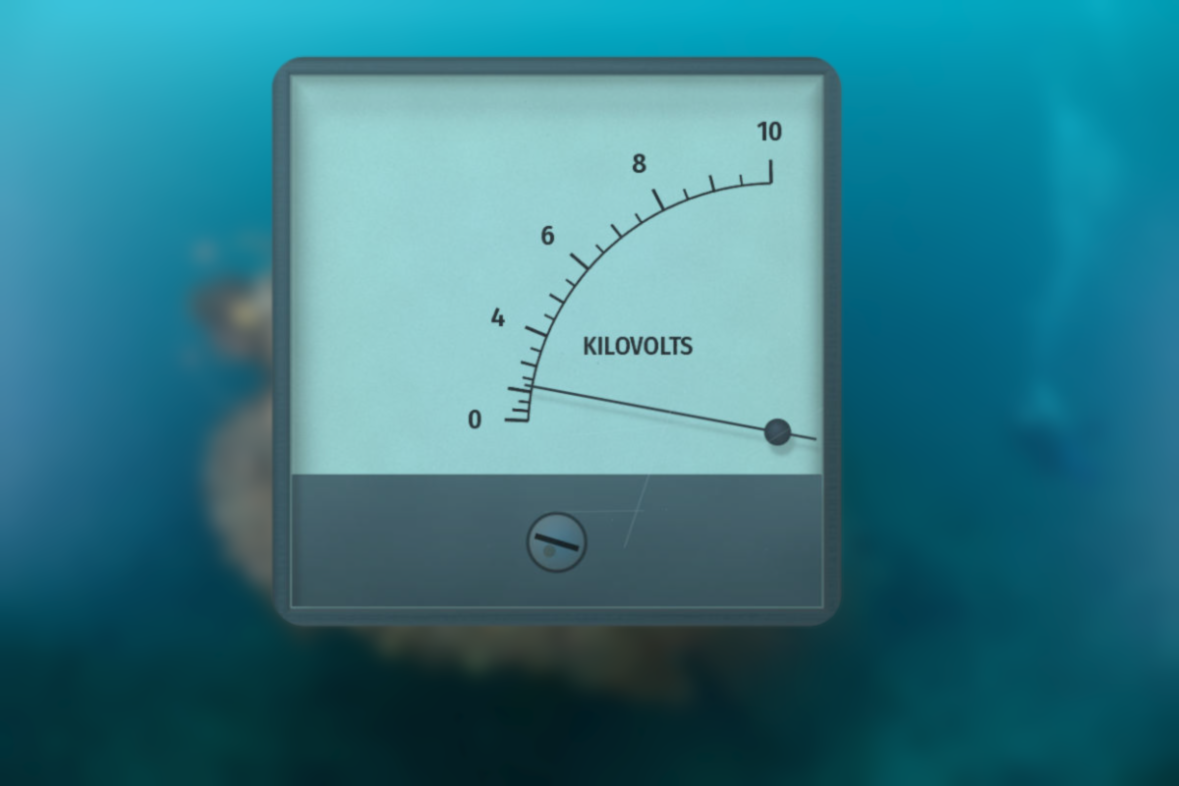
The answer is 2.25 kV
